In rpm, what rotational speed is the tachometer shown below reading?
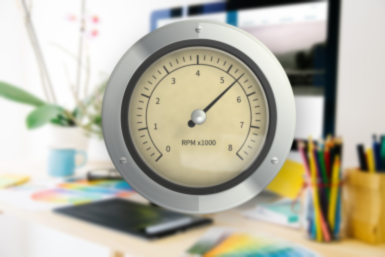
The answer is 5400 rpm
